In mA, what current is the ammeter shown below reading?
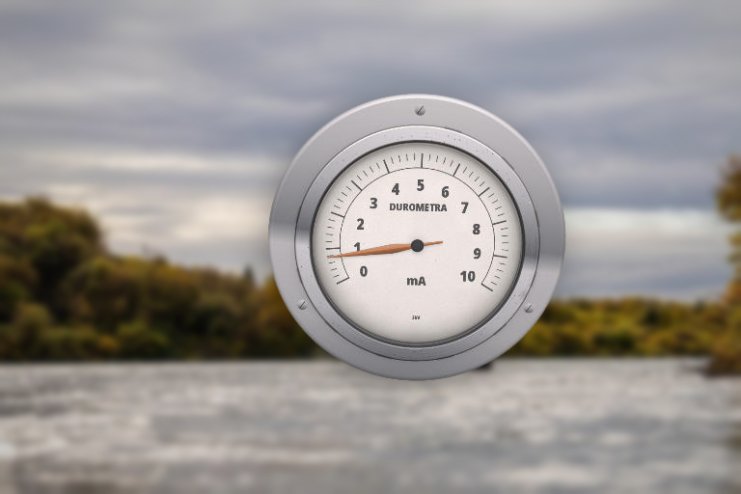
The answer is 0.8 mA
